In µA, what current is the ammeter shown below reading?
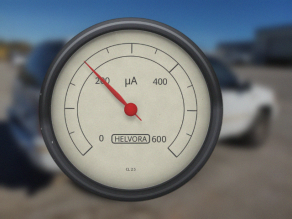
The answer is 200 µA
